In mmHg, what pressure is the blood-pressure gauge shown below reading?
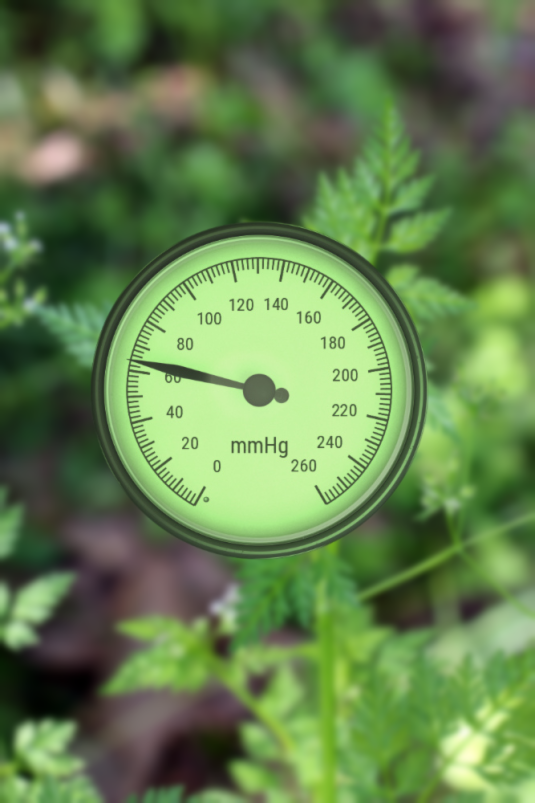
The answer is 64 mmHg
